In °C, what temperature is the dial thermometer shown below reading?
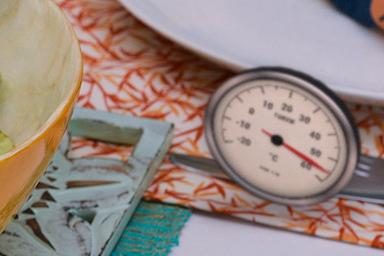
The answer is 55 °C
